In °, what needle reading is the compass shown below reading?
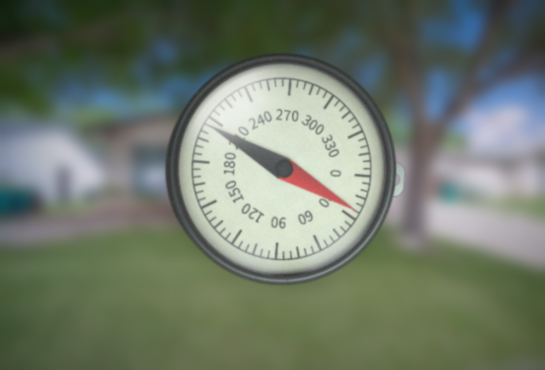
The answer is 25 °
